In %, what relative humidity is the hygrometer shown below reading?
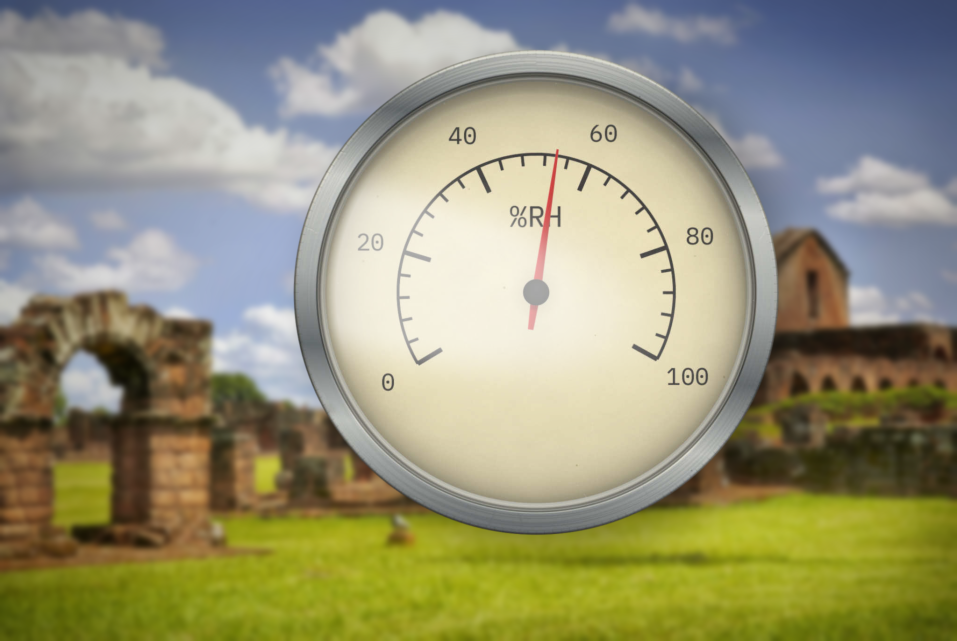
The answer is 54 %
